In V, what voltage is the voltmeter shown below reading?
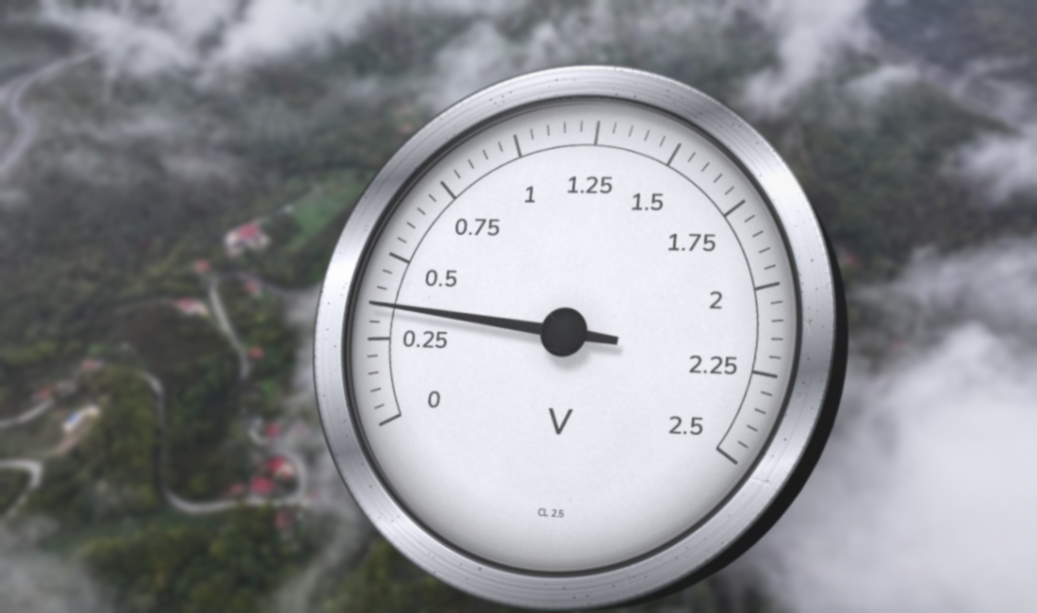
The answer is 0.35 V
